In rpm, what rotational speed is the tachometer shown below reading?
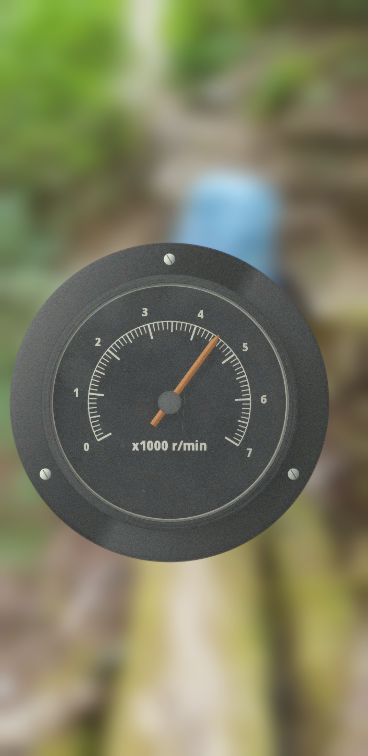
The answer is 4500 rpm
